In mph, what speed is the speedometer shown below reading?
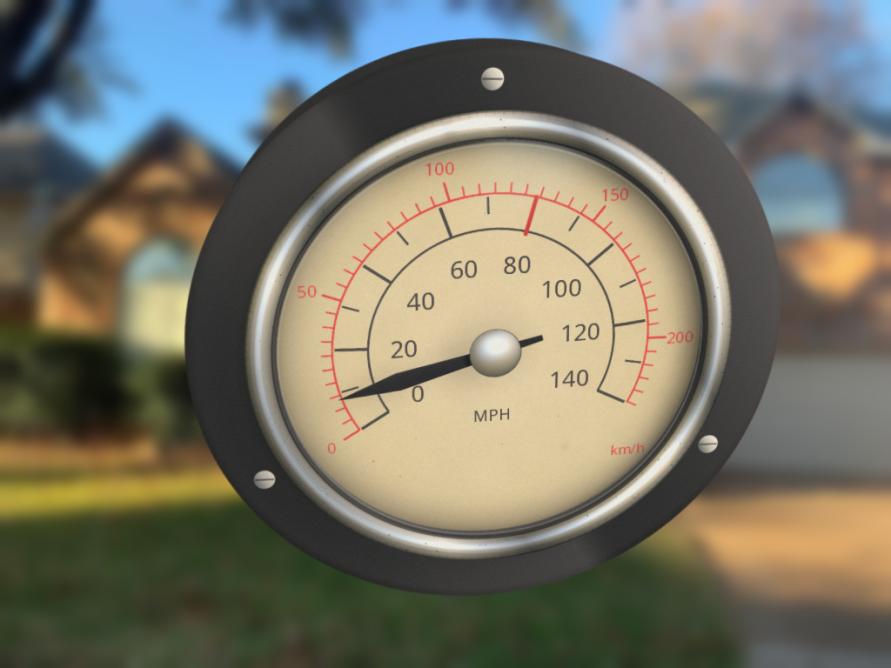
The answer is 10 mph
